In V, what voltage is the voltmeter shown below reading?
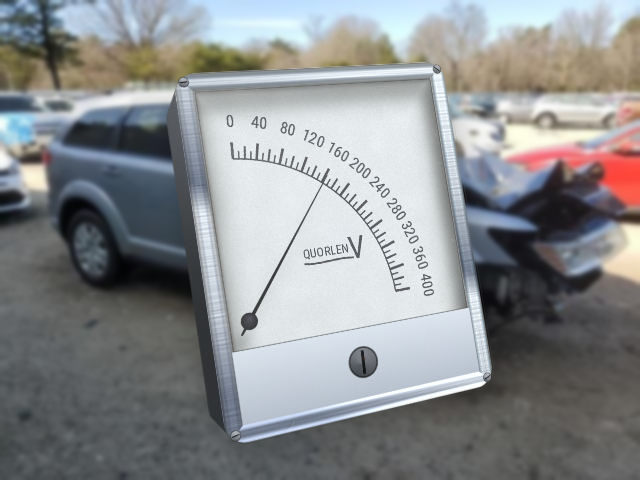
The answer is 160 V
